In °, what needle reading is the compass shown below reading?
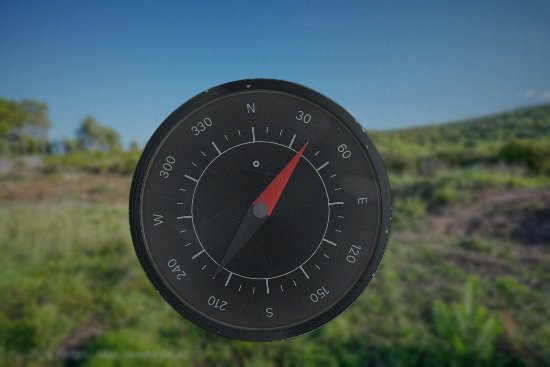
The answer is 40 °
